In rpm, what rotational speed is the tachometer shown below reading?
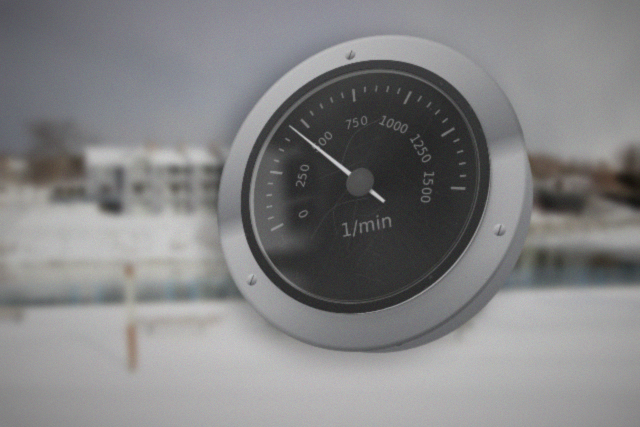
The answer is 450 rpm
